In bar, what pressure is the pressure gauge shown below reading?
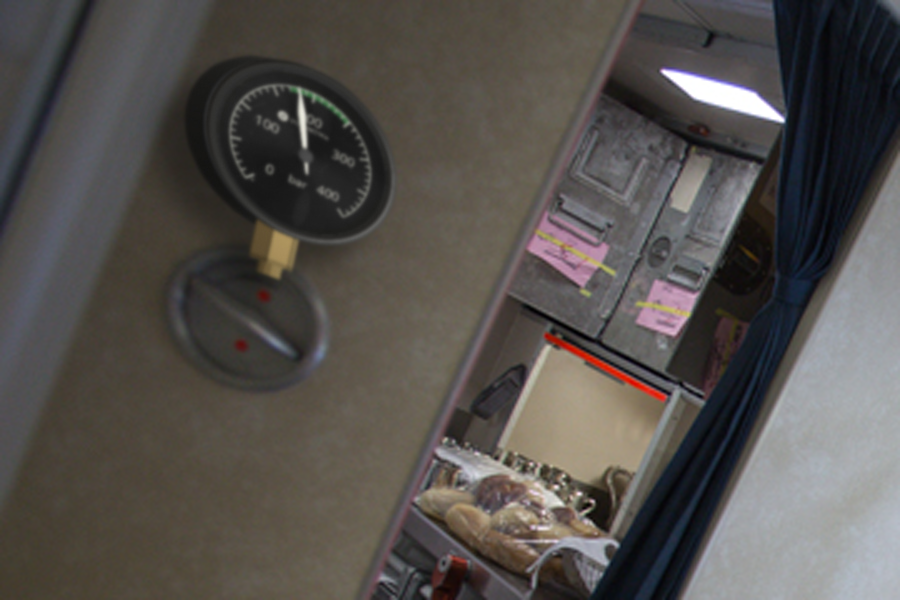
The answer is 180 bar
